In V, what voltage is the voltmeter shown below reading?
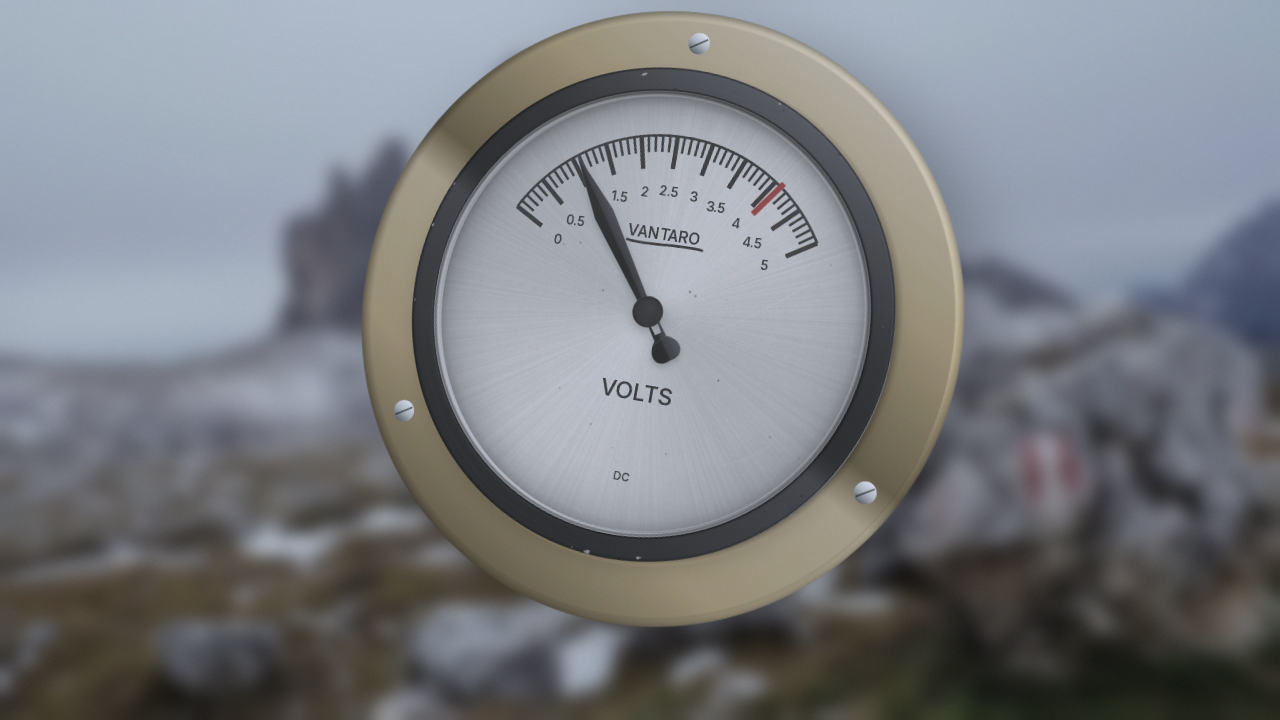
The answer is 1.1 V
